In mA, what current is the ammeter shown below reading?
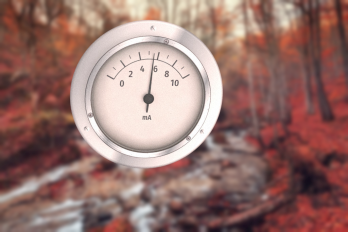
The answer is 5.5 mA
